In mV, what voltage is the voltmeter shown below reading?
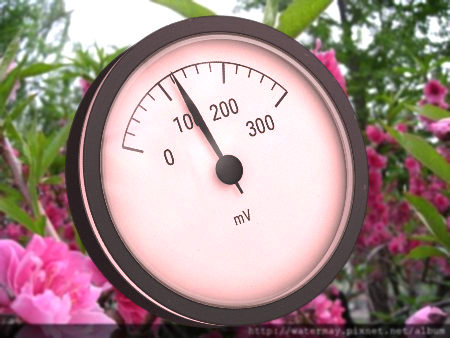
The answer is 120 mV
